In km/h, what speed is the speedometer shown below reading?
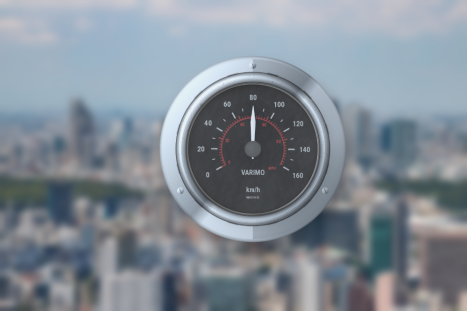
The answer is 80 km/h
